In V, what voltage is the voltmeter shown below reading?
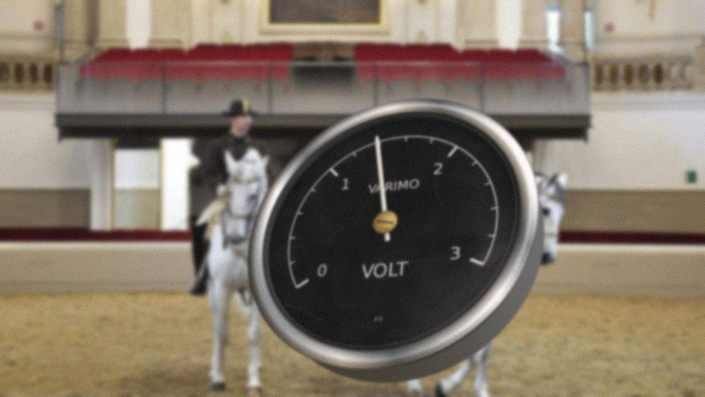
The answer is 1.4 V
